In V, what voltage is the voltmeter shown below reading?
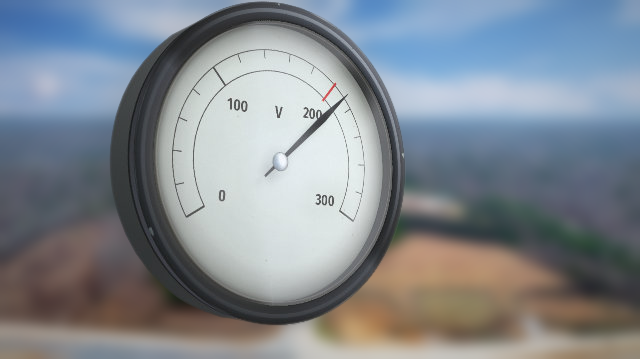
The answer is 210 V
